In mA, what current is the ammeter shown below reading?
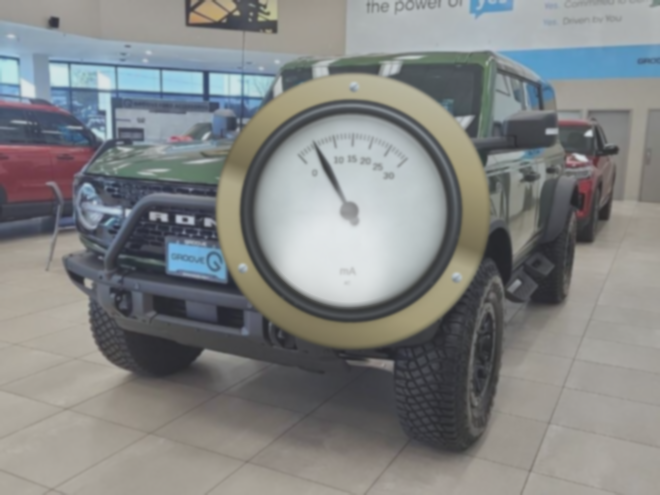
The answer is 5 mA
